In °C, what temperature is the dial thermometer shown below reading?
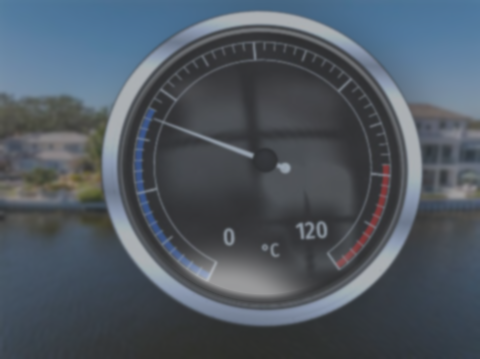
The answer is 34 °C
